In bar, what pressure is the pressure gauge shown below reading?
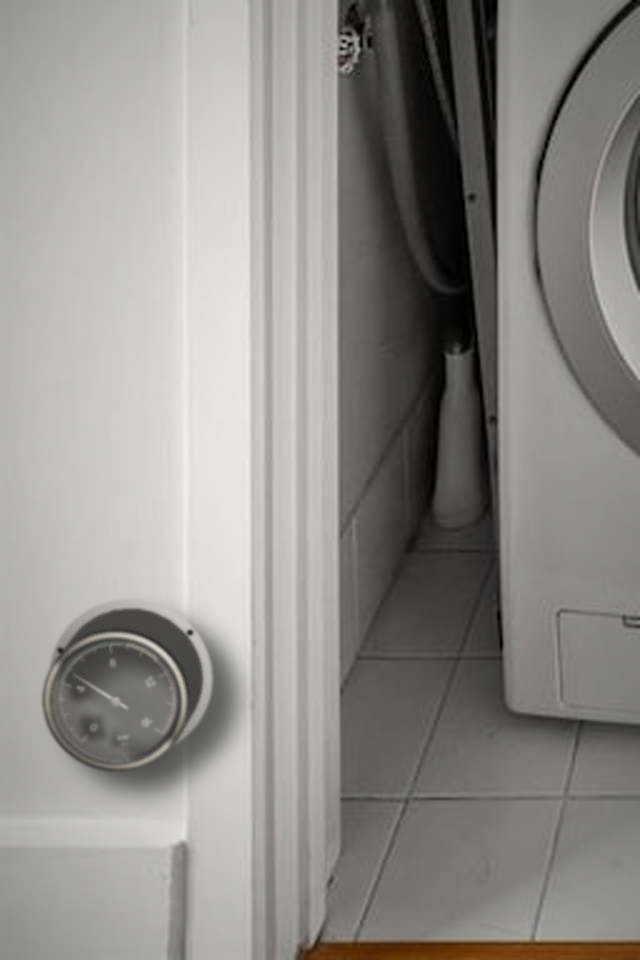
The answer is 5 bar
